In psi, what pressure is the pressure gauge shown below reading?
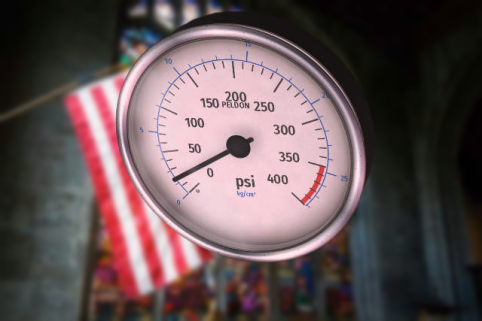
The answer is 20 psi
